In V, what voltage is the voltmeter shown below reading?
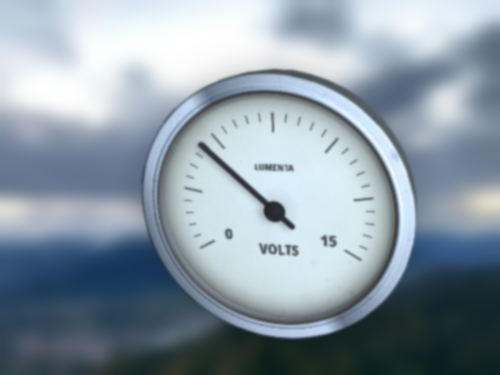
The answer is 4.5 V
